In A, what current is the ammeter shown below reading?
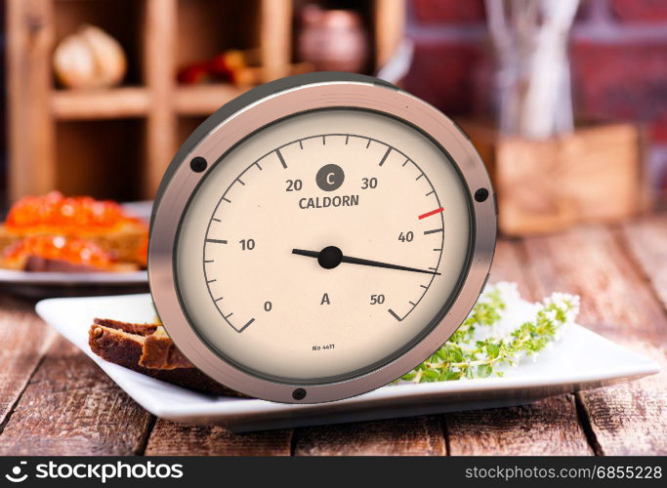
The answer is 44 A
